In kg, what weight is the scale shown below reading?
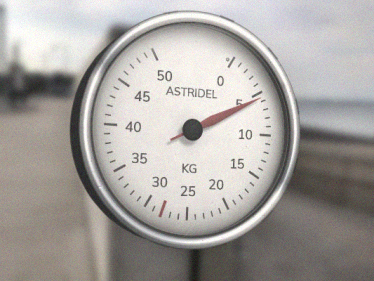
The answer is 5.5 kg
